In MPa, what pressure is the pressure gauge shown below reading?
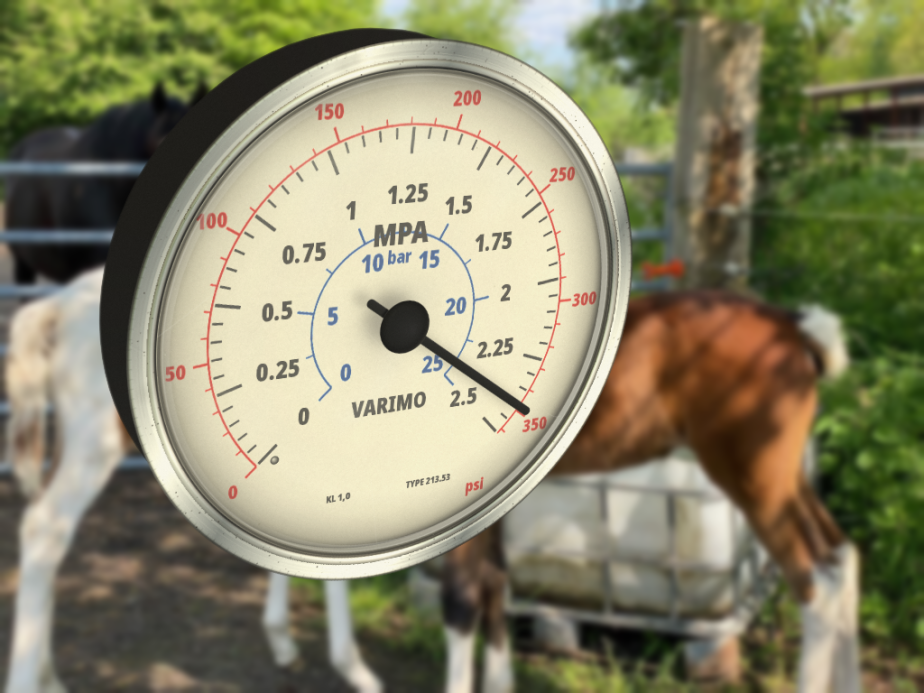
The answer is 2.4 MPa
